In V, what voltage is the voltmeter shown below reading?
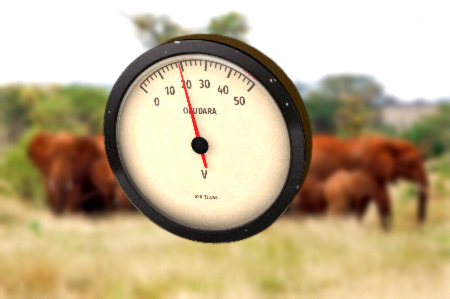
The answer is 20 V
